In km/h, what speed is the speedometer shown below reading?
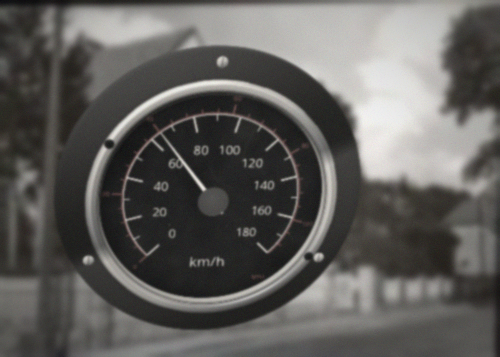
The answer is 65 km/h
